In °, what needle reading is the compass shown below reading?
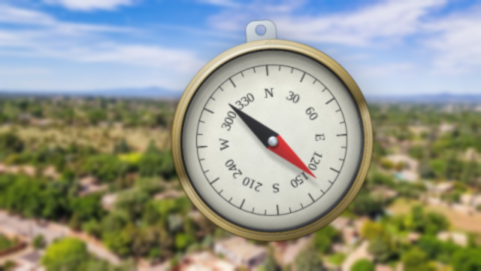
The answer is 135 °
